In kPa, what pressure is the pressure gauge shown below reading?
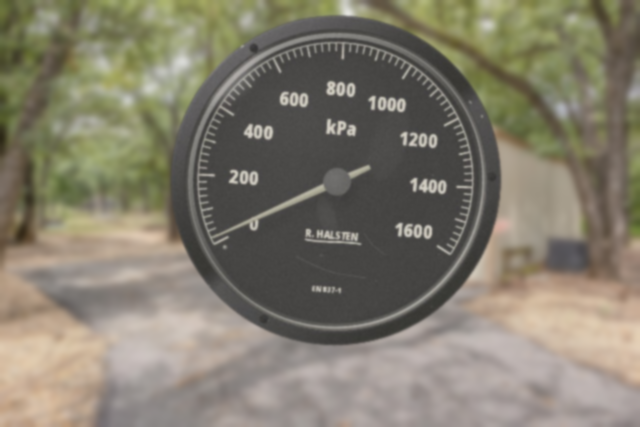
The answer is 20 kPa
